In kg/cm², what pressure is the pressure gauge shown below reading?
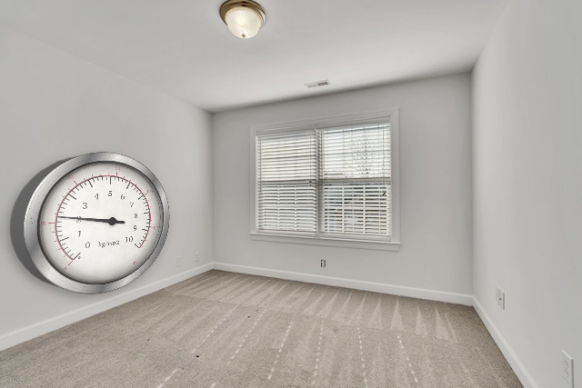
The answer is 2 kg/cm²
